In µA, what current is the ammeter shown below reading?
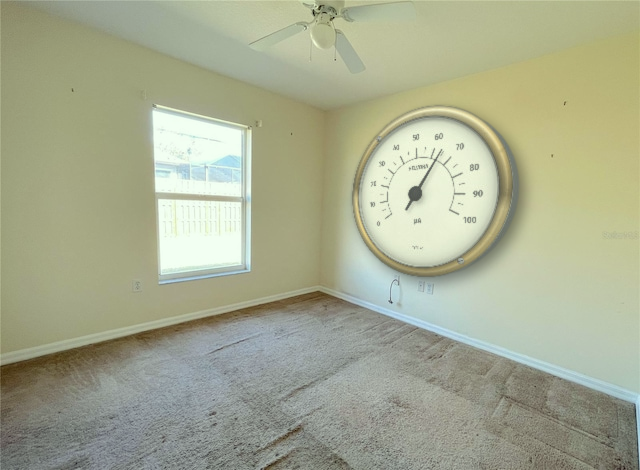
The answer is 65 µA
